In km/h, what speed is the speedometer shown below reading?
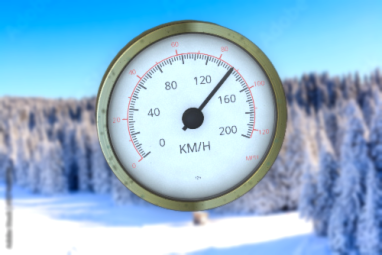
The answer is 140 km/h
